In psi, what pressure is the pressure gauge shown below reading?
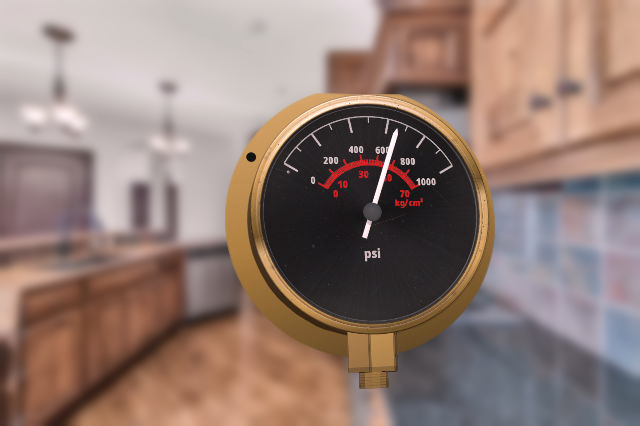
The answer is 650 psi
